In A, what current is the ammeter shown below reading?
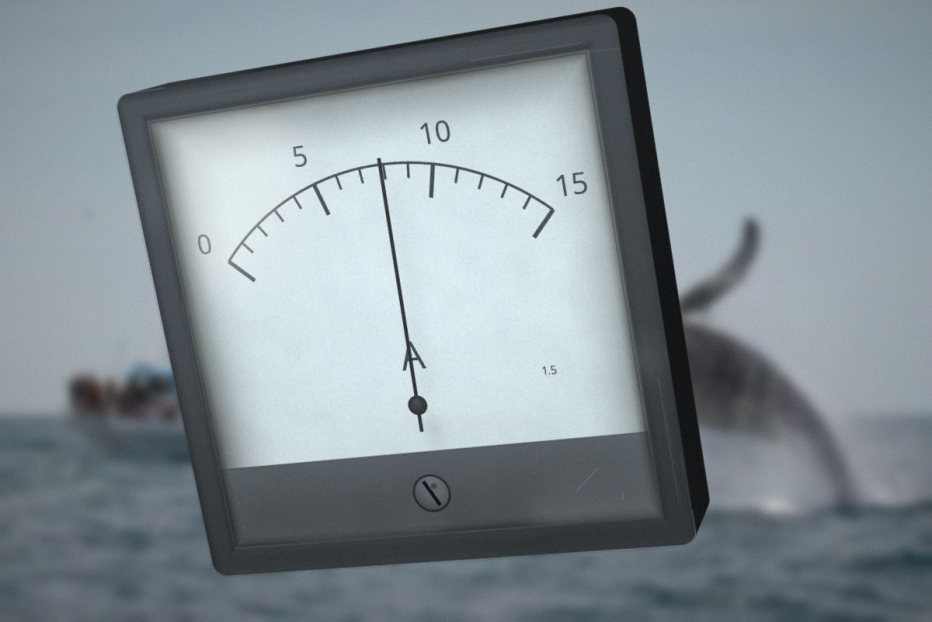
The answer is 8 A
